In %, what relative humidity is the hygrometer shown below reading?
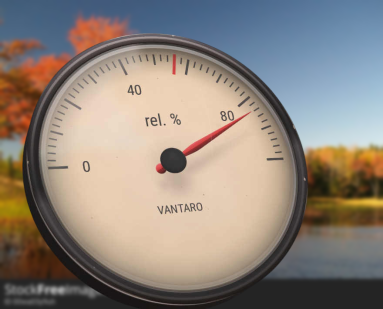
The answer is 84 %
